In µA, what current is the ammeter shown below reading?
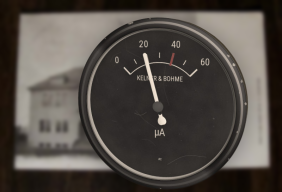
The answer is 20 µA
